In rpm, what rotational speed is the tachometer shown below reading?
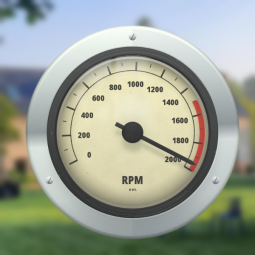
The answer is 1950 rpm
